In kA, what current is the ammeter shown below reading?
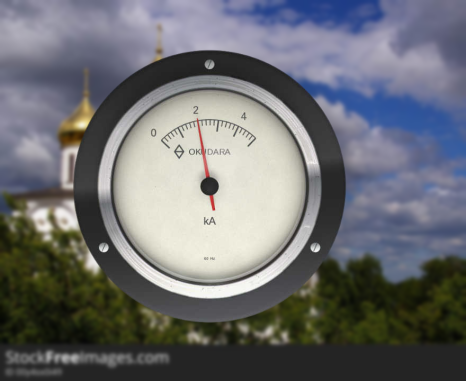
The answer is 2 kA
